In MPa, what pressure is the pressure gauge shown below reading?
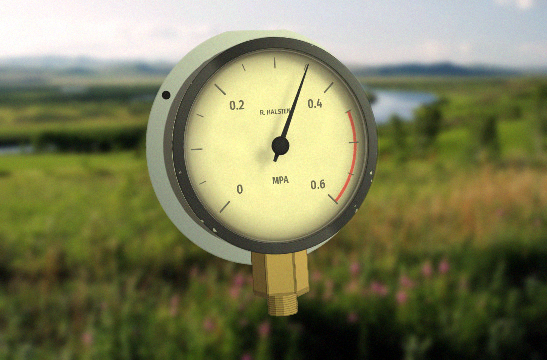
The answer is 0.35 MPa
